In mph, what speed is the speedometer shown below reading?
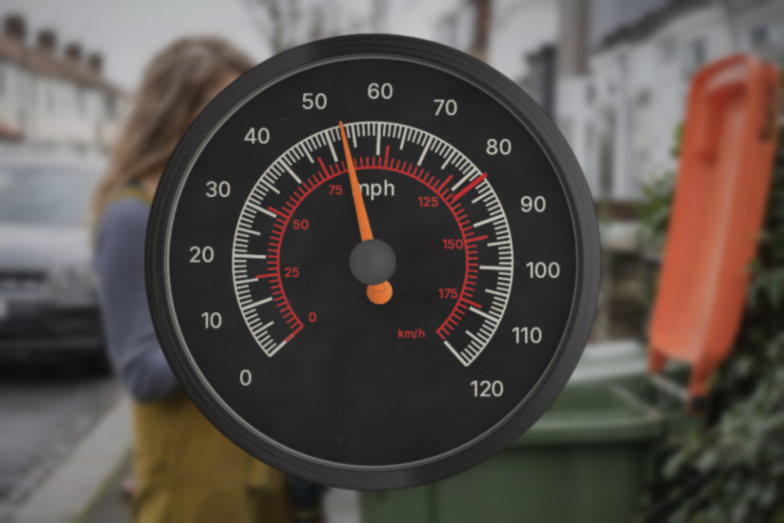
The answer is 53 mph
